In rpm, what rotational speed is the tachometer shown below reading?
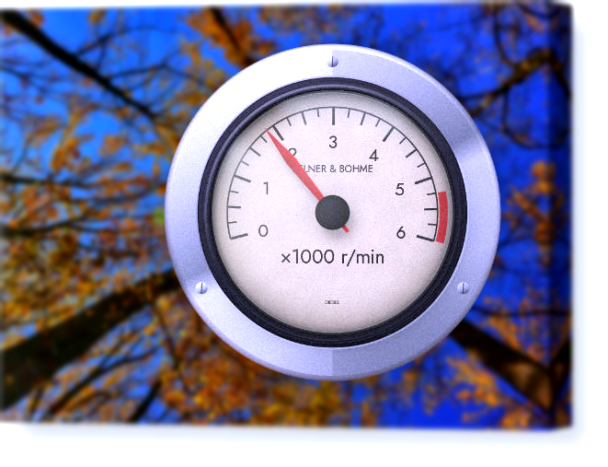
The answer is 1875 rpm
